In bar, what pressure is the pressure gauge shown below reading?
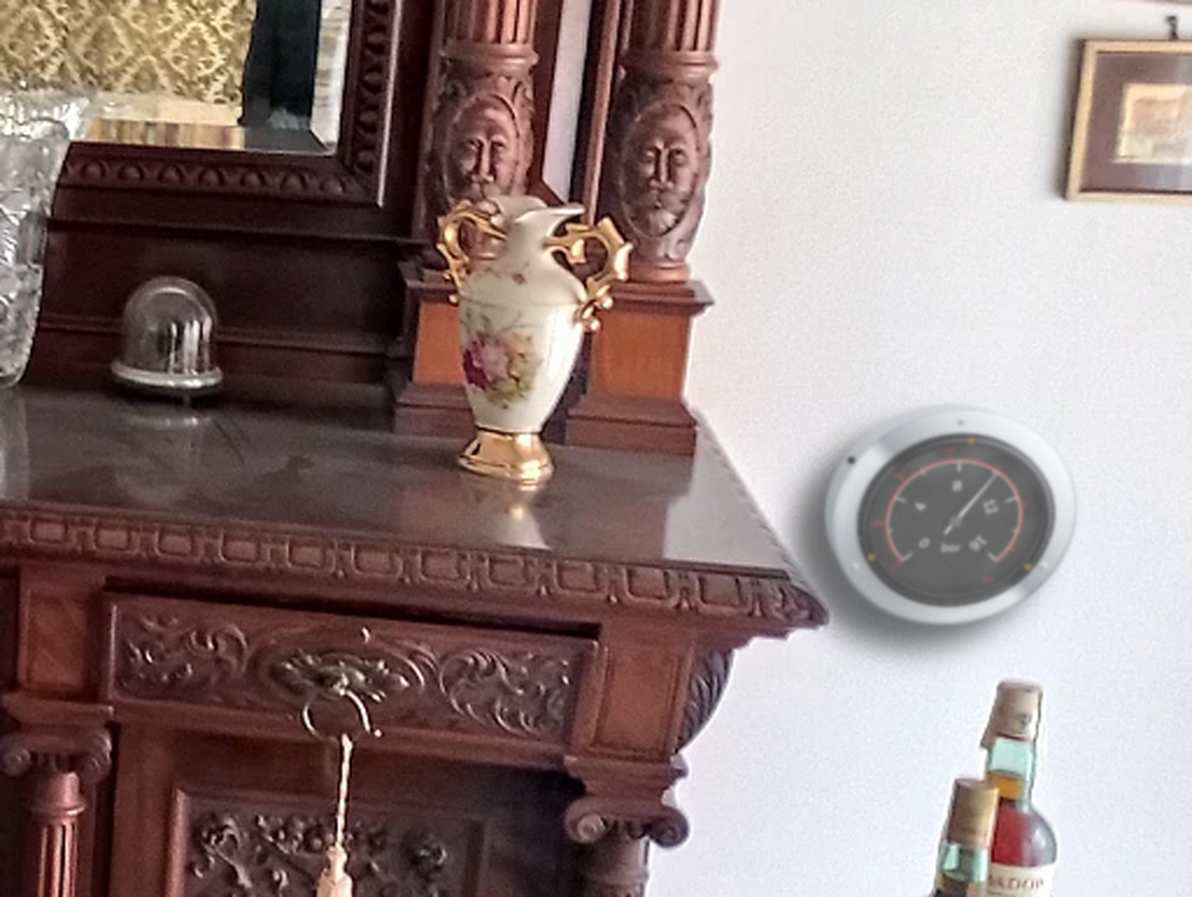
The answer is 10 bar
